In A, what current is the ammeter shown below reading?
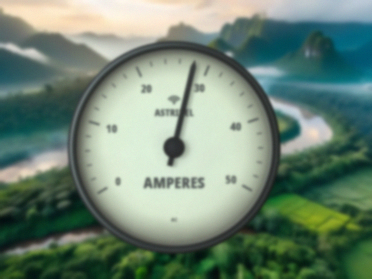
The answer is 28 A
